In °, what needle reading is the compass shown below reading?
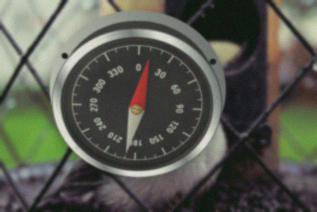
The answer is 10 °
